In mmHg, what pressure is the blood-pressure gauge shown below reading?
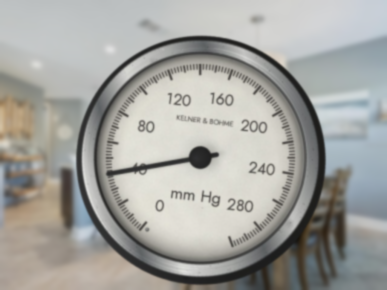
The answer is 40 mmHg
